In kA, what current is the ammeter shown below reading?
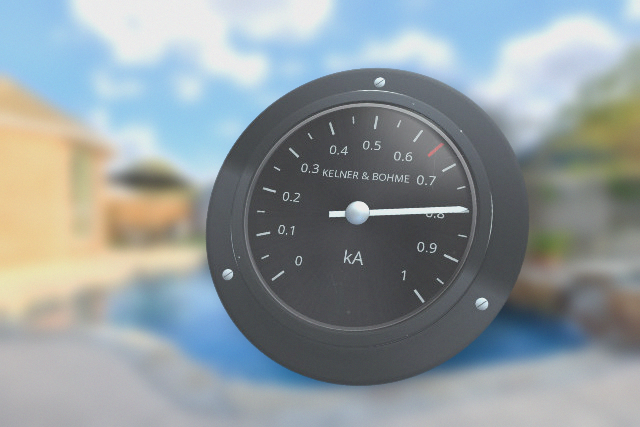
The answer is 0.8 kA
